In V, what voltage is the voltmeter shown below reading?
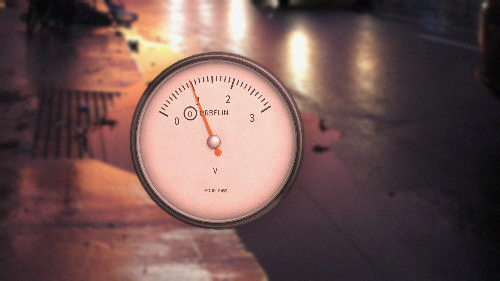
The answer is 1 V
